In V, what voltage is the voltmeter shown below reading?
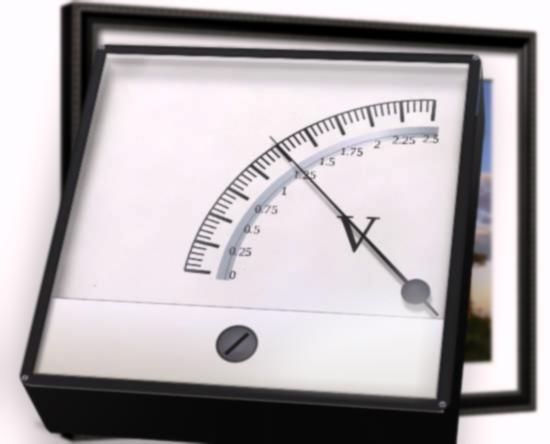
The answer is 1.25 V
